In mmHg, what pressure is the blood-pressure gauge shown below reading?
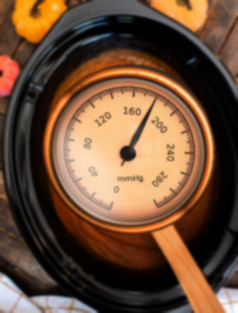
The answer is 180 mmHg
